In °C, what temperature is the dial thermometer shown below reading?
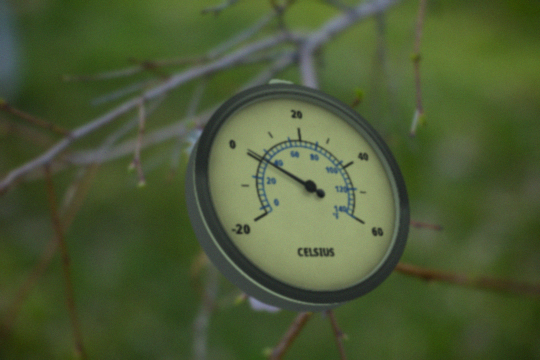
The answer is 0 °C
